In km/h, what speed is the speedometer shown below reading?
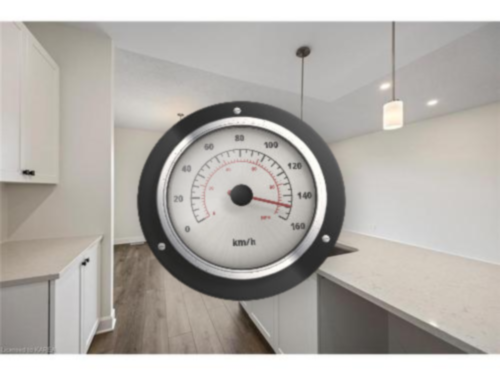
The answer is 150 km/h
